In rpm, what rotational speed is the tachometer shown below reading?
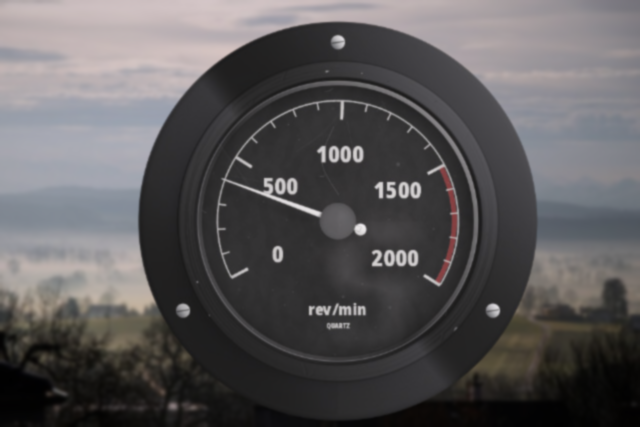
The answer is 400 rpm
